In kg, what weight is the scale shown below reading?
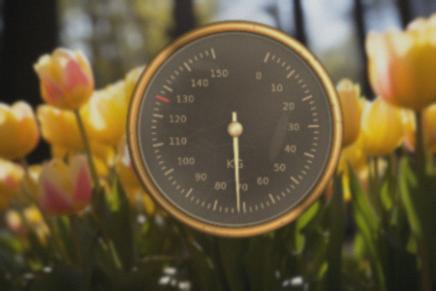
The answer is 72 kg
